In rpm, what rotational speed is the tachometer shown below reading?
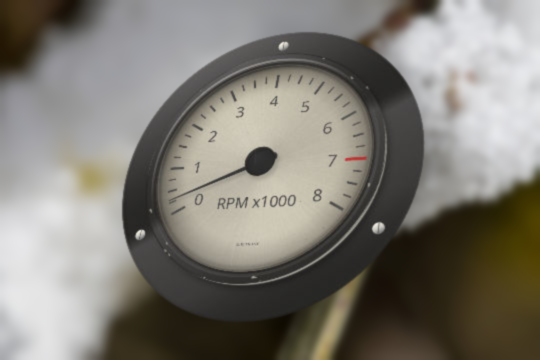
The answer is 250 rpm
